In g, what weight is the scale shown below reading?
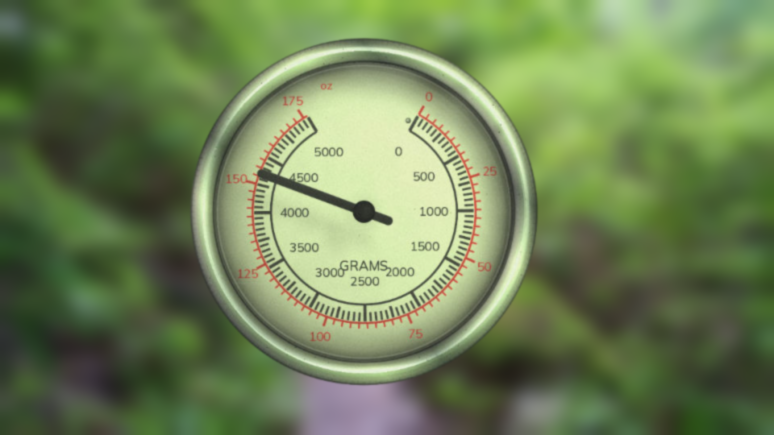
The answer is 4350 g
